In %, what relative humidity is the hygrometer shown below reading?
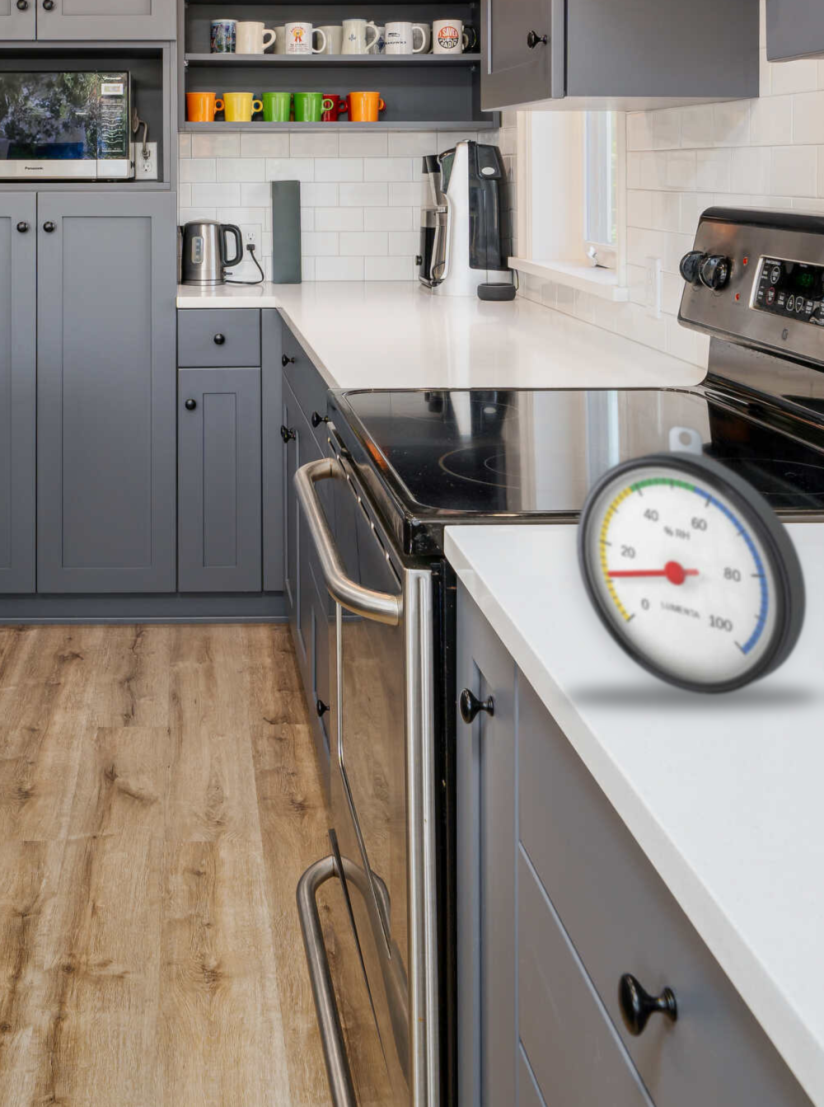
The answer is 12 %
